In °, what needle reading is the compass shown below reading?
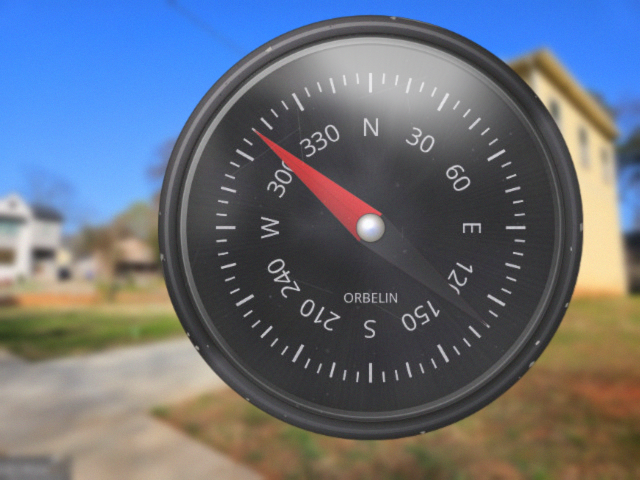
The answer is 310 °
